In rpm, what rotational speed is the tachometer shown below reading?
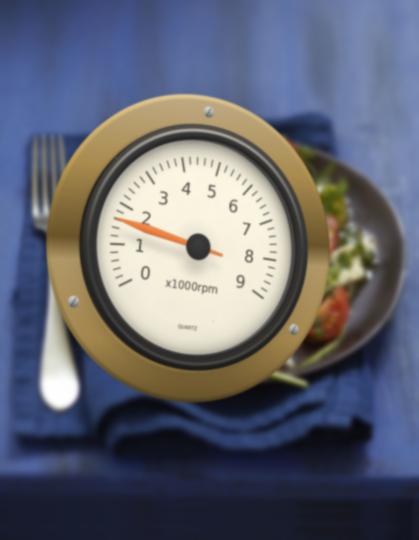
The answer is 1600 rpm
